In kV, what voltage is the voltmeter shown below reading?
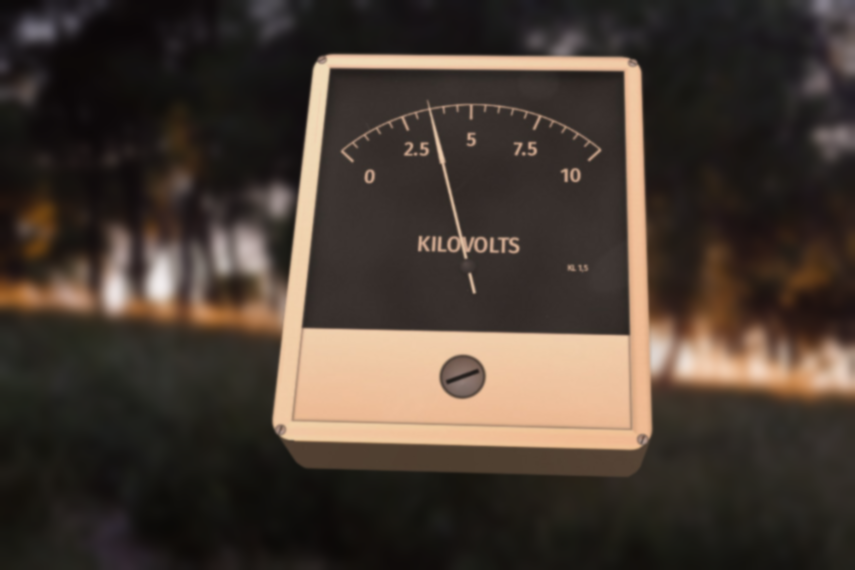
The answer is 3.5 kV
